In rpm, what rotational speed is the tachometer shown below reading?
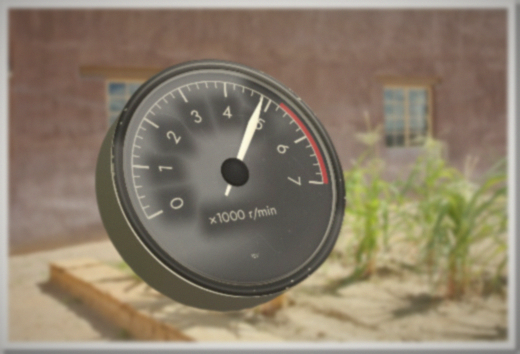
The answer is 4800 rpm
